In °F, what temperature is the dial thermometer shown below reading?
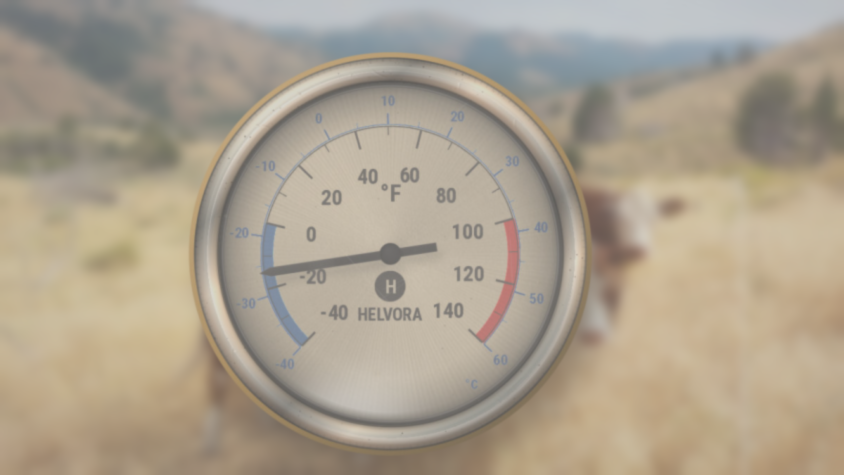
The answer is -15 °F
